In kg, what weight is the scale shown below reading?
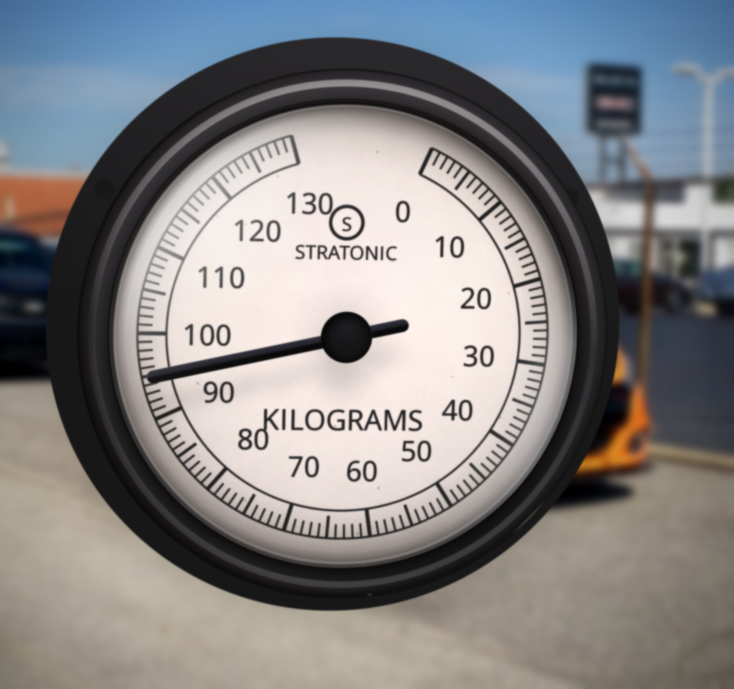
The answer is 95 kg
